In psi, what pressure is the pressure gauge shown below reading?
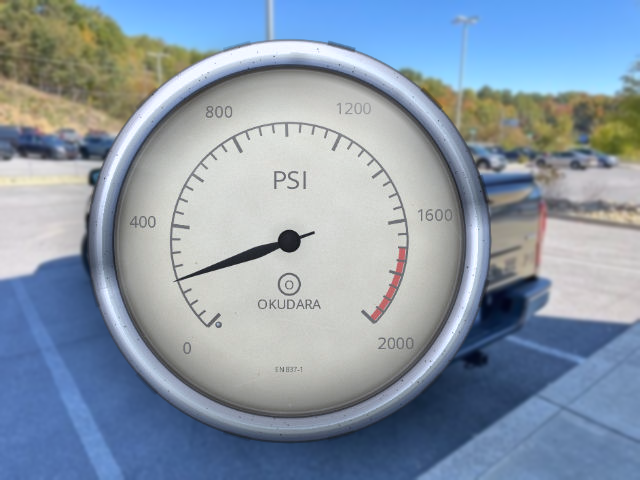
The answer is 200 psi
